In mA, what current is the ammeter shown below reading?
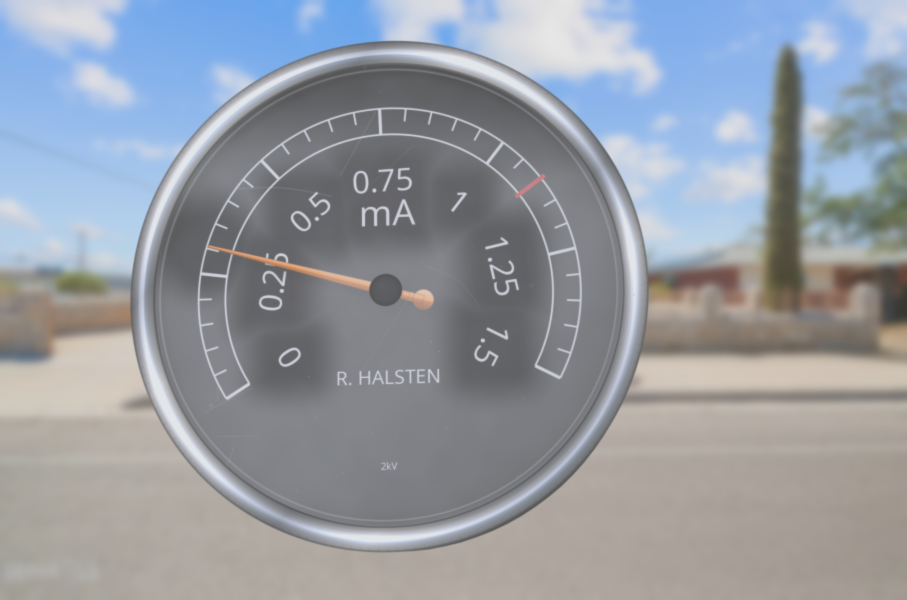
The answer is 0.3 mA
